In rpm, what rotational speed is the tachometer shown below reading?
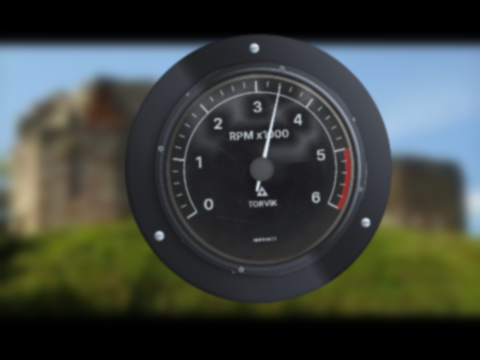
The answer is 3400 rpm
